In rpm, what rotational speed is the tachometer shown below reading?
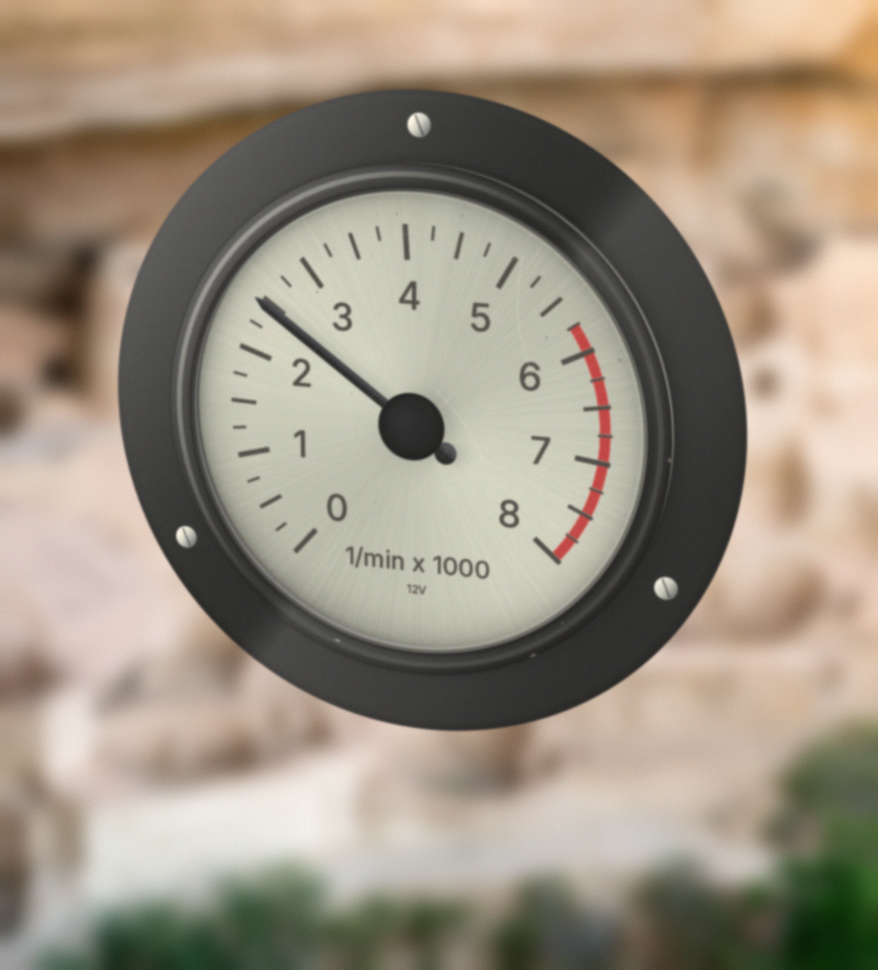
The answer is 2500 rpm
